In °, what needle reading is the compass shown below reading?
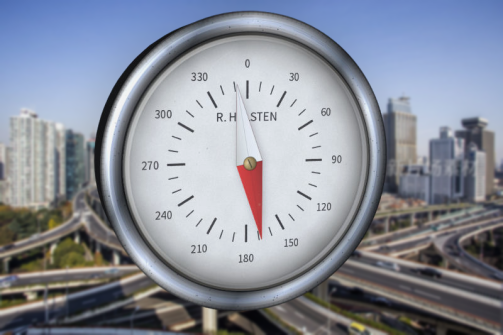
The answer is 170 °
